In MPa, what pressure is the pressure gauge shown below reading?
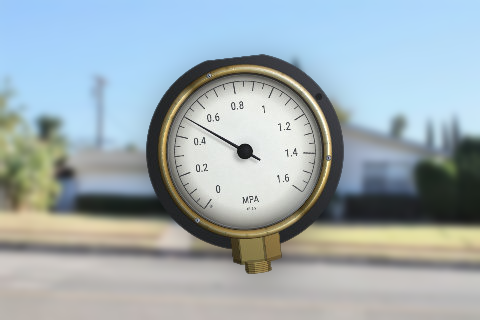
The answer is 0.5 MPa
